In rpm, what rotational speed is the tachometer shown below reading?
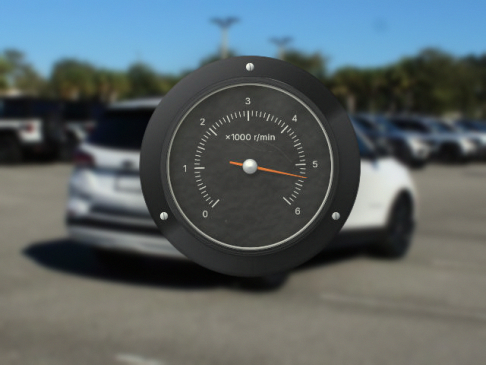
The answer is 5300 rpm
